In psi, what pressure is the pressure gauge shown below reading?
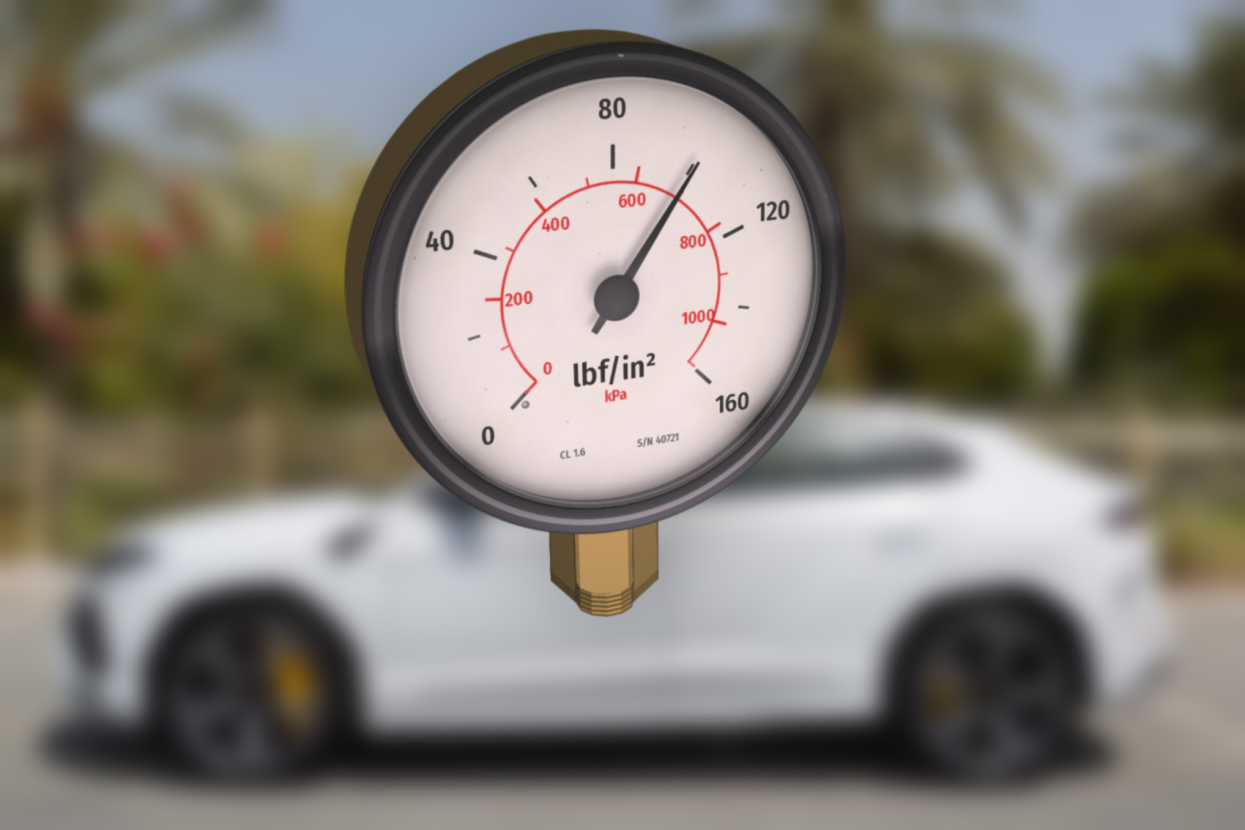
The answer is 100 psi
